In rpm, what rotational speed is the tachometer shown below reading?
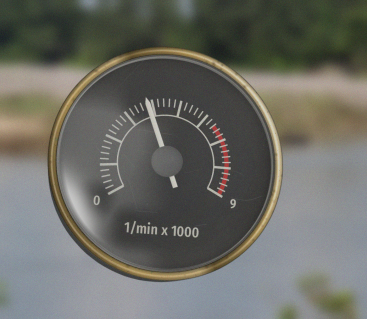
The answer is 3800 rpm
